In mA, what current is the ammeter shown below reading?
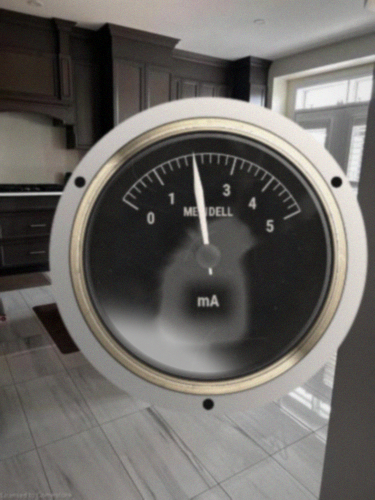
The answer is 2 mA
